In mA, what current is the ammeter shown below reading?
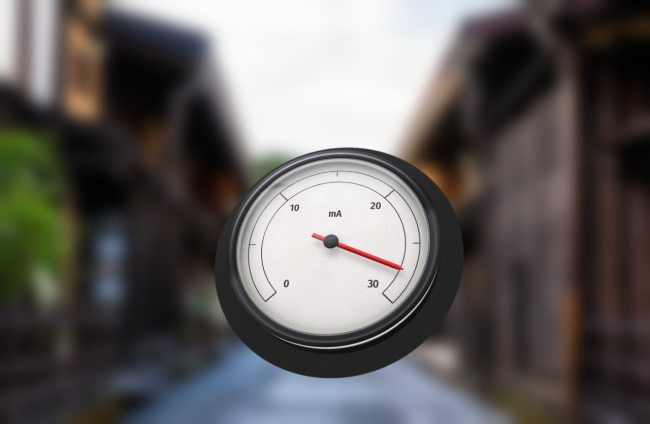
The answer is 27.5 mA
